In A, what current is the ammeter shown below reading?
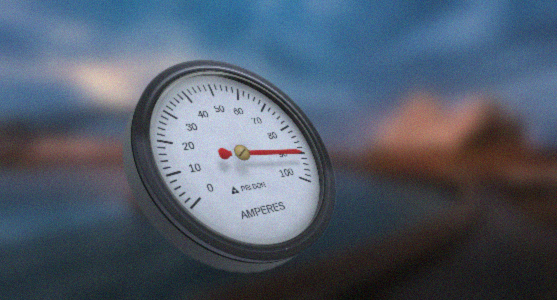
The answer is 90 A
